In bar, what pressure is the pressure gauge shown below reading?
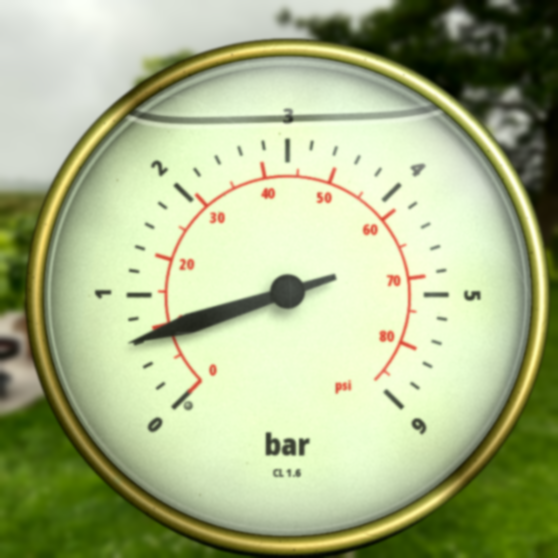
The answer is 0.6 bar
